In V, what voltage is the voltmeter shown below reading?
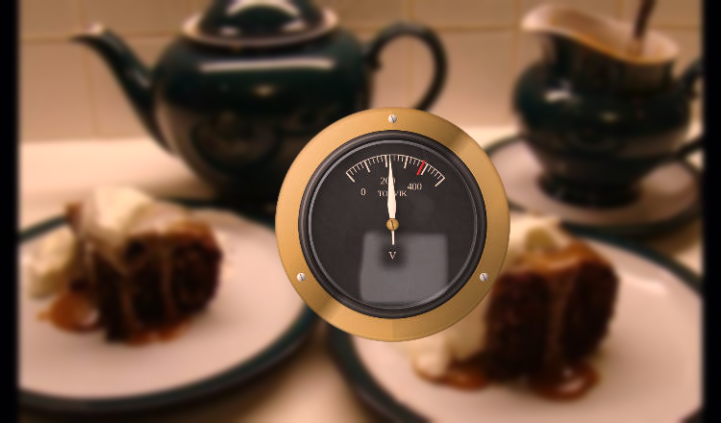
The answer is 220 V
